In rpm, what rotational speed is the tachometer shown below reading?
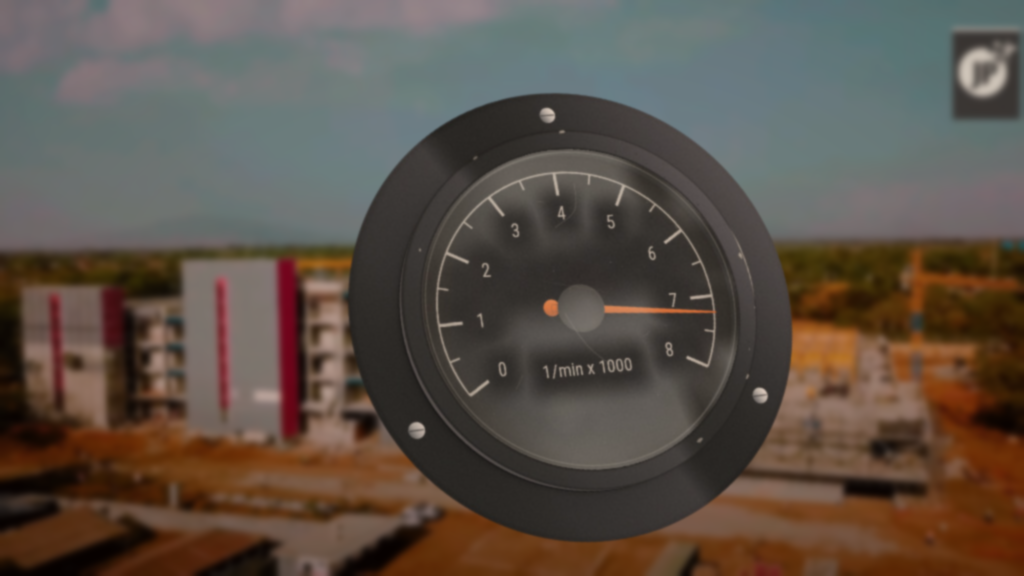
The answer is 7250 rpm
